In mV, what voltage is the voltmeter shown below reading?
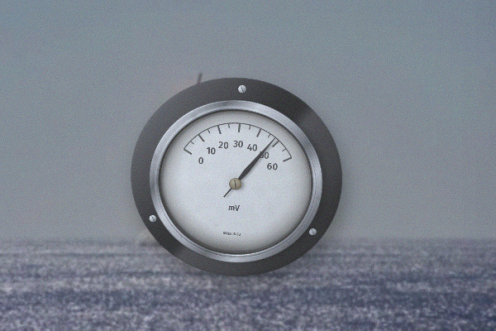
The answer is 47.5 mV
